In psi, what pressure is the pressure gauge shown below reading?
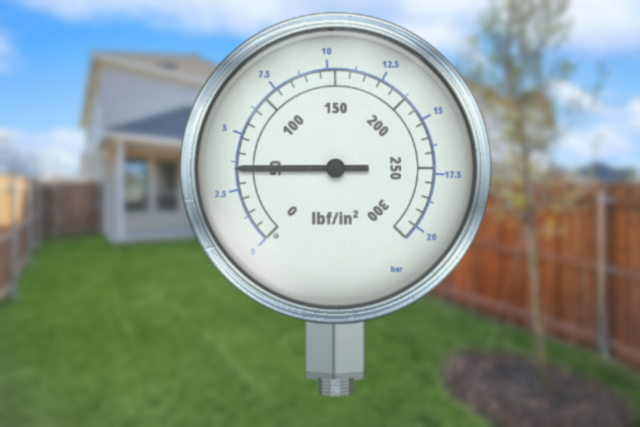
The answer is 50 psi
